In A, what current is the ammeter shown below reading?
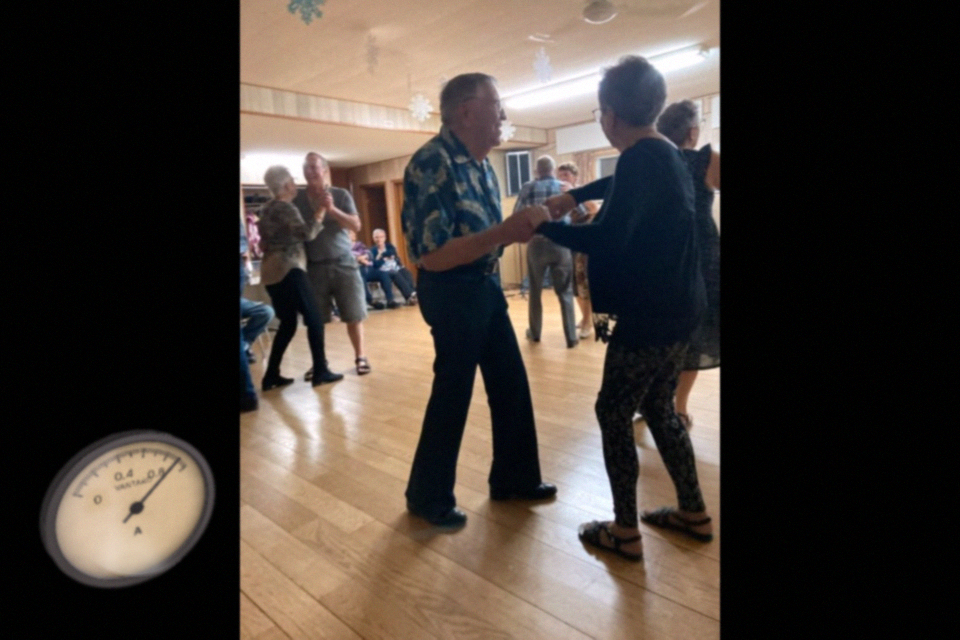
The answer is 0.9 A
